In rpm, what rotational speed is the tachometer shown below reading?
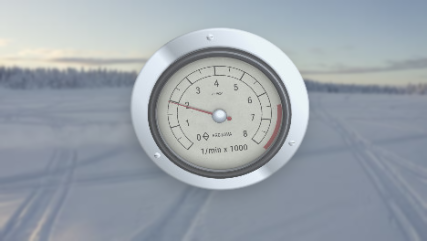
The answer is 2000 rpm
